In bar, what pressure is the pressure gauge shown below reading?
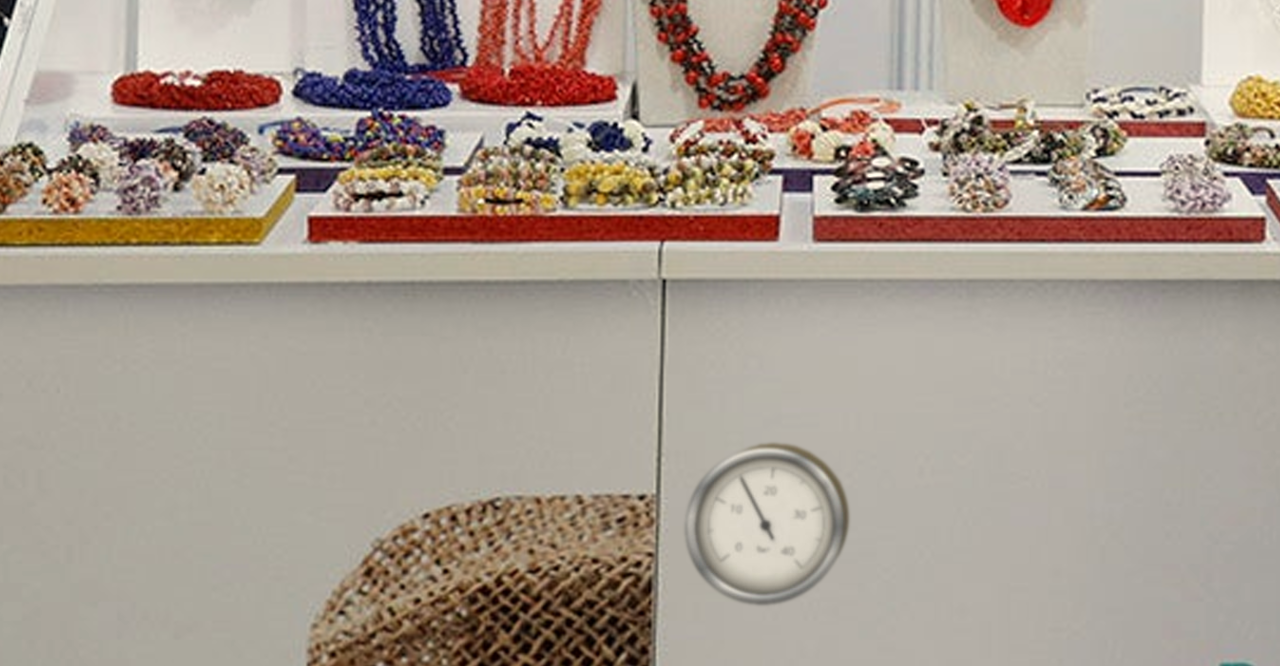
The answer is 15 bar
